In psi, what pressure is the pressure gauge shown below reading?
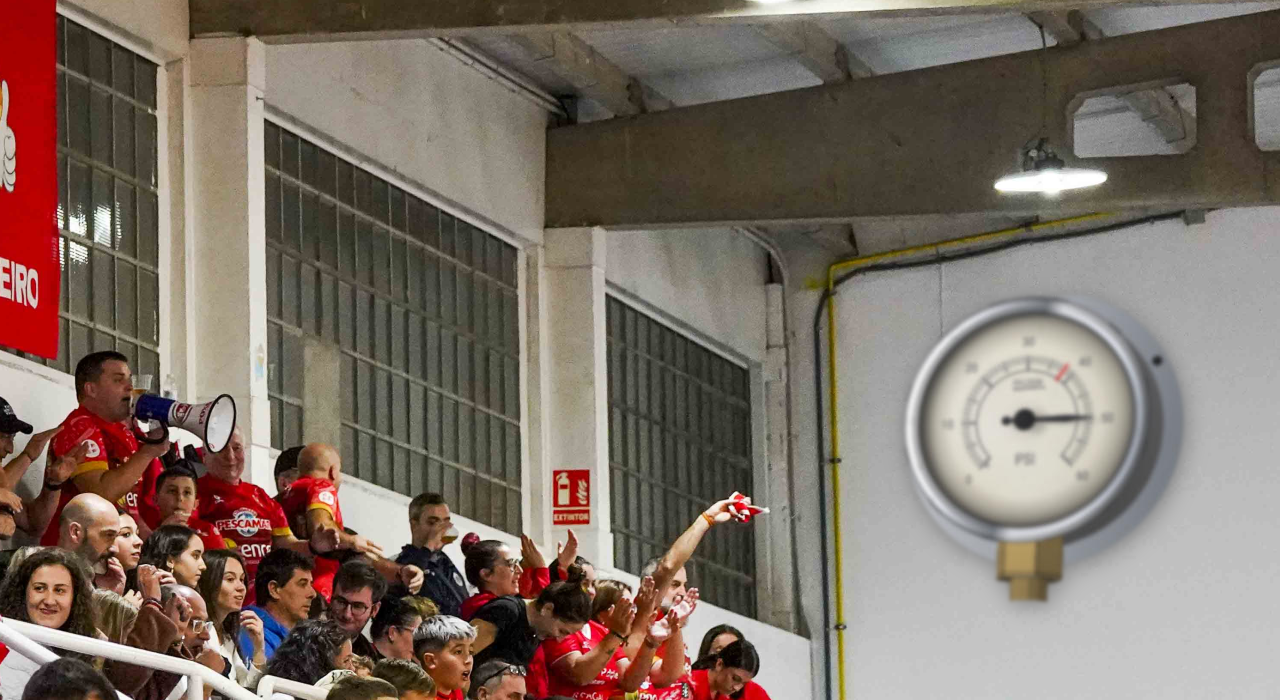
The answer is 50 psi
